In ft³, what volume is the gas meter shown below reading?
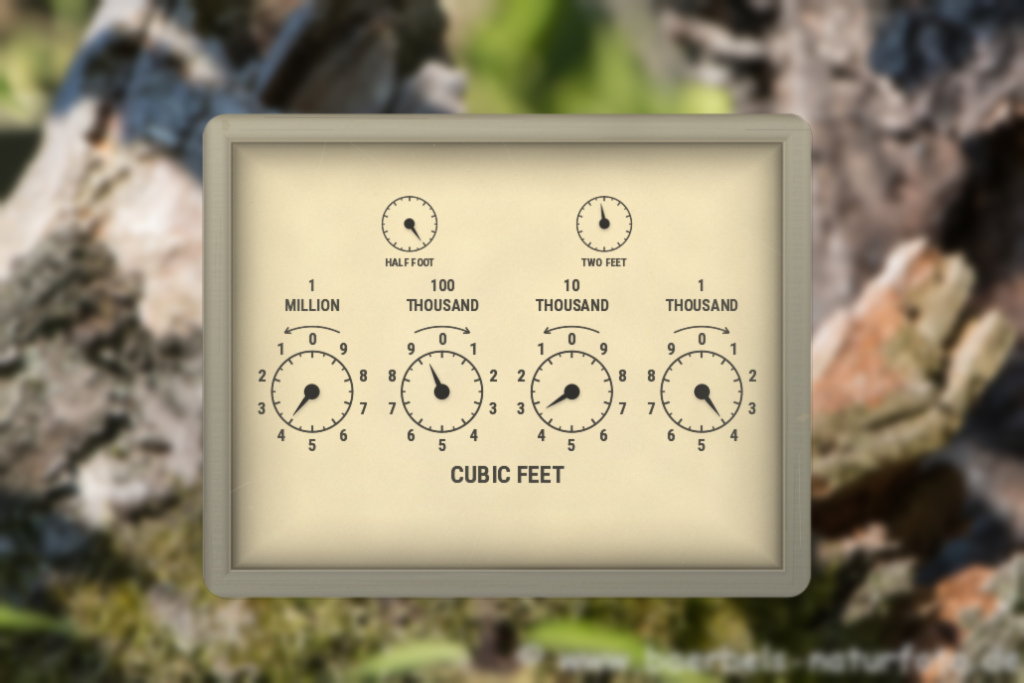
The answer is 393400 ft³
